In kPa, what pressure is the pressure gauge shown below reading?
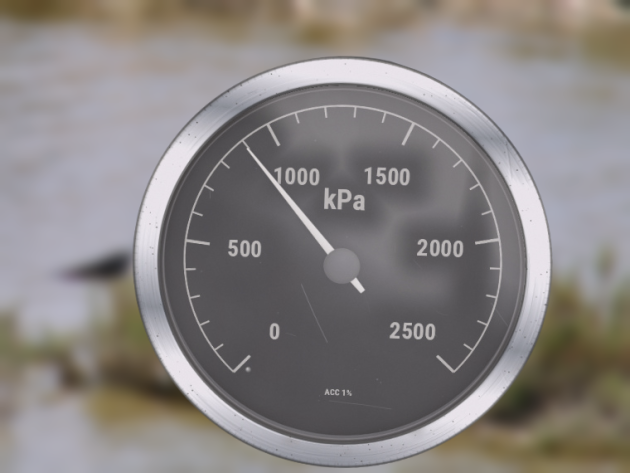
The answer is 900 kPa
